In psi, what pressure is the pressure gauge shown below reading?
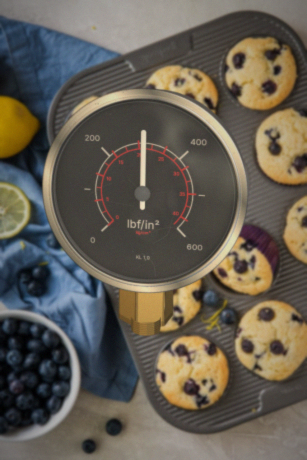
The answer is 300 psi
